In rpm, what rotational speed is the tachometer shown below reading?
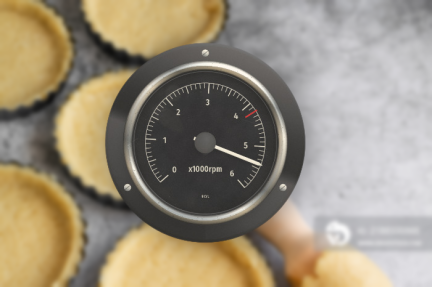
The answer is 5400 rpm
